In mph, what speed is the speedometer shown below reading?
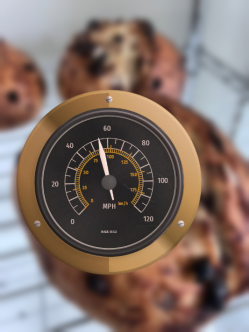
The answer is 55 mph
